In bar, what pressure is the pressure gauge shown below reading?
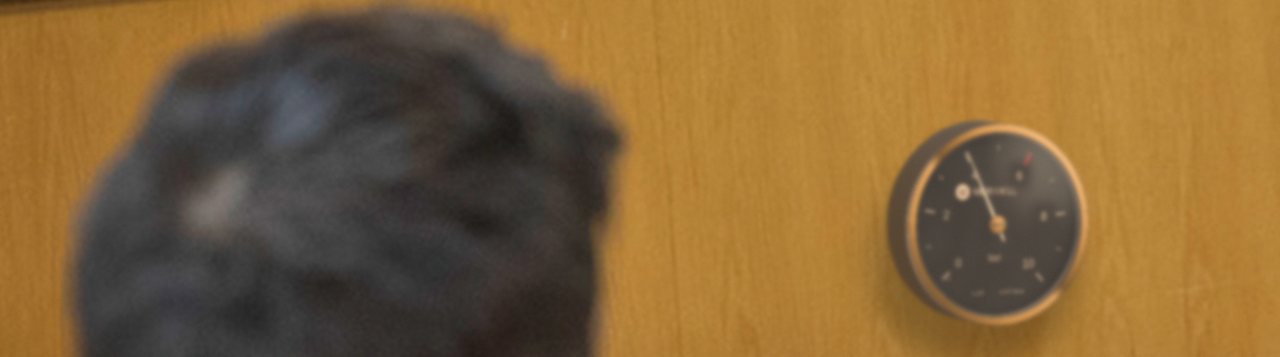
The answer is 4 bar
